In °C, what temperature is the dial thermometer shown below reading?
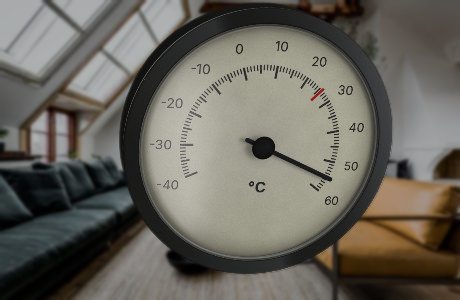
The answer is 55 °C
